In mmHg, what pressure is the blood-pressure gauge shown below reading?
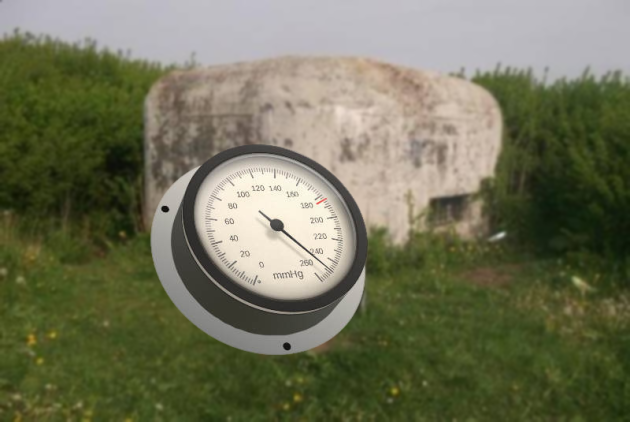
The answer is 250 mmHg
